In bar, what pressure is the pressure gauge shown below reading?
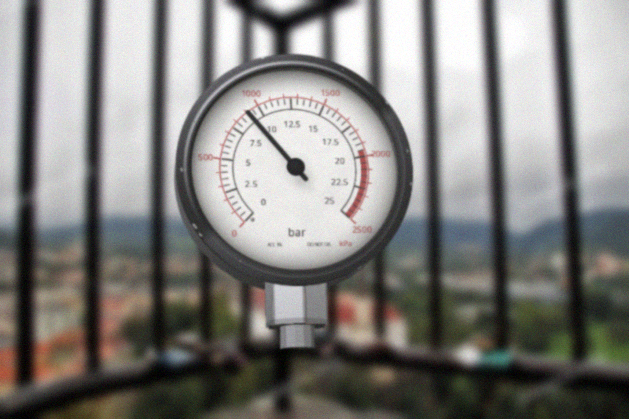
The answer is 9 bar
